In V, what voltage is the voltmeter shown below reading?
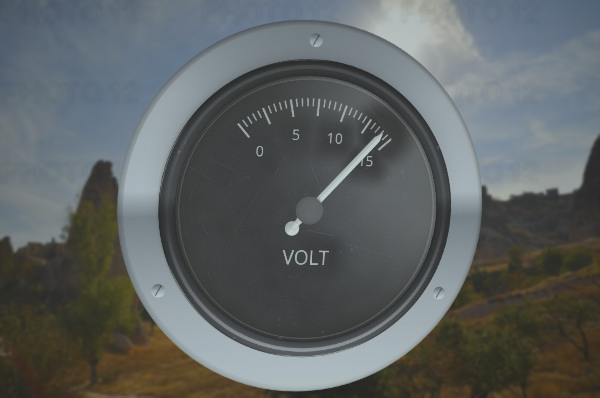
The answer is 14 V
